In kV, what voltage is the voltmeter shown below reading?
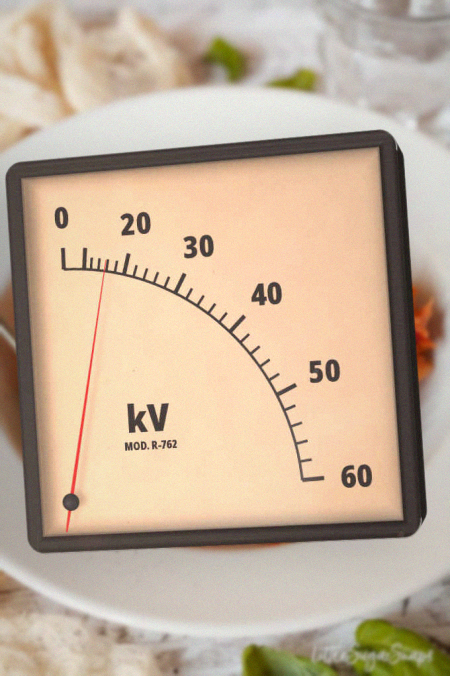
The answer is 16 kV
